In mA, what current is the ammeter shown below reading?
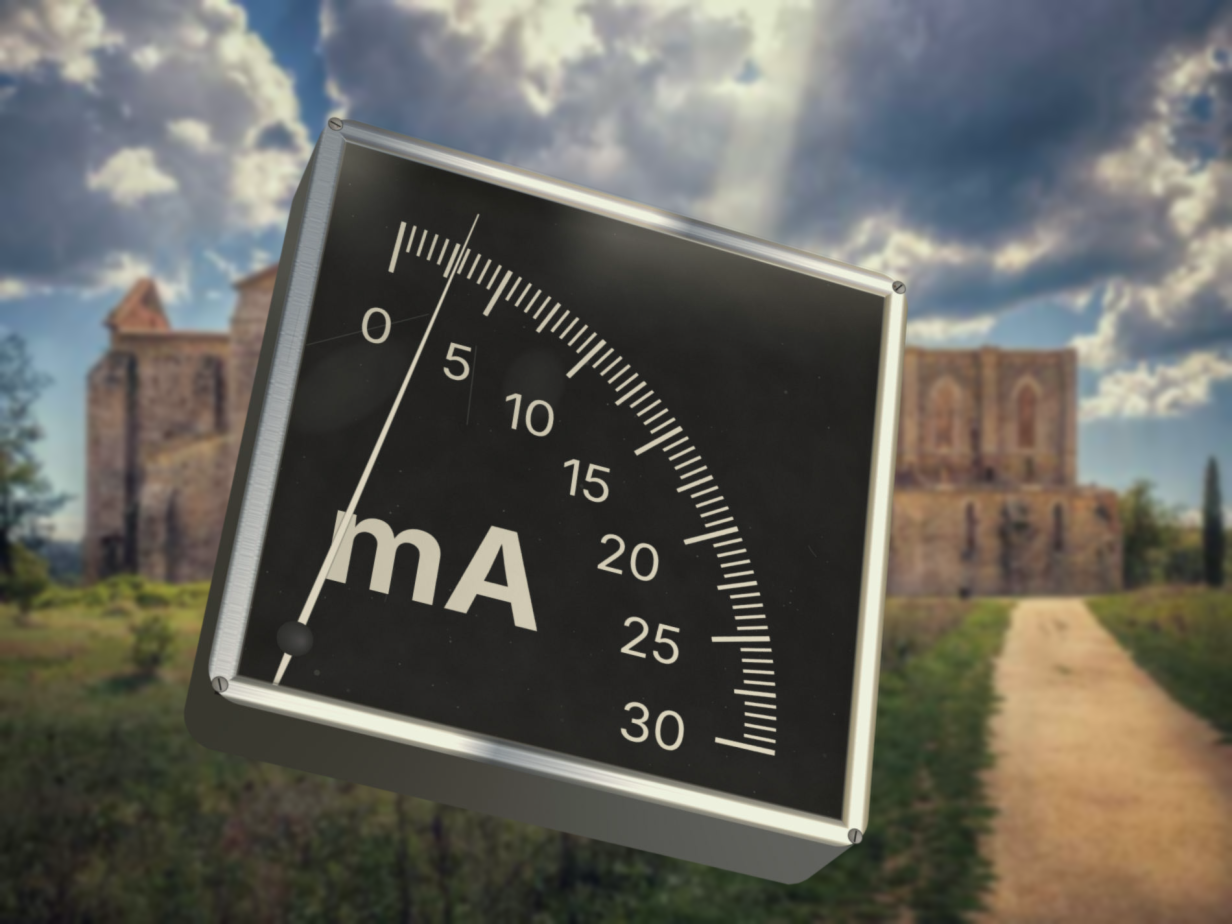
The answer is 2.75 mA
